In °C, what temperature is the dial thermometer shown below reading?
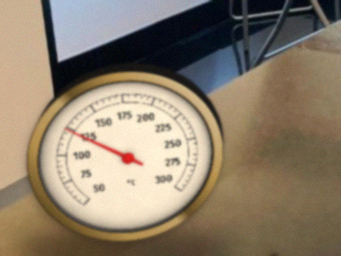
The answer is 125 °C
